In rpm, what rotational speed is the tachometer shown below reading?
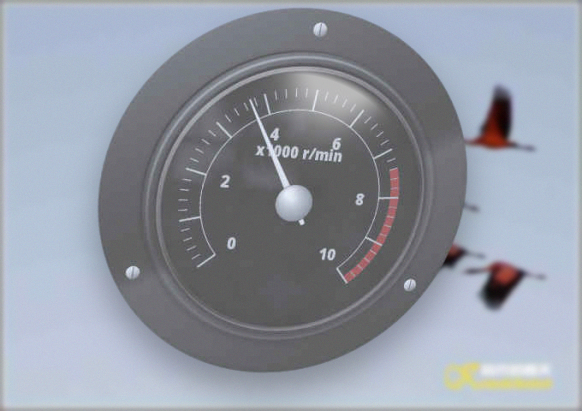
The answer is 3700 rpm
